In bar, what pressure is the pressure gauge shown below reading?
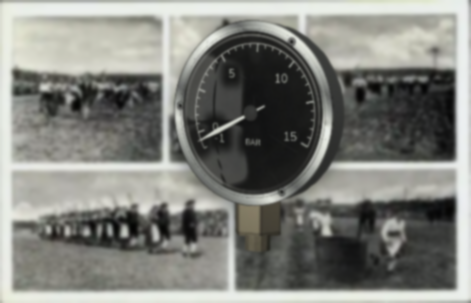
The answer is -0.5 bar
